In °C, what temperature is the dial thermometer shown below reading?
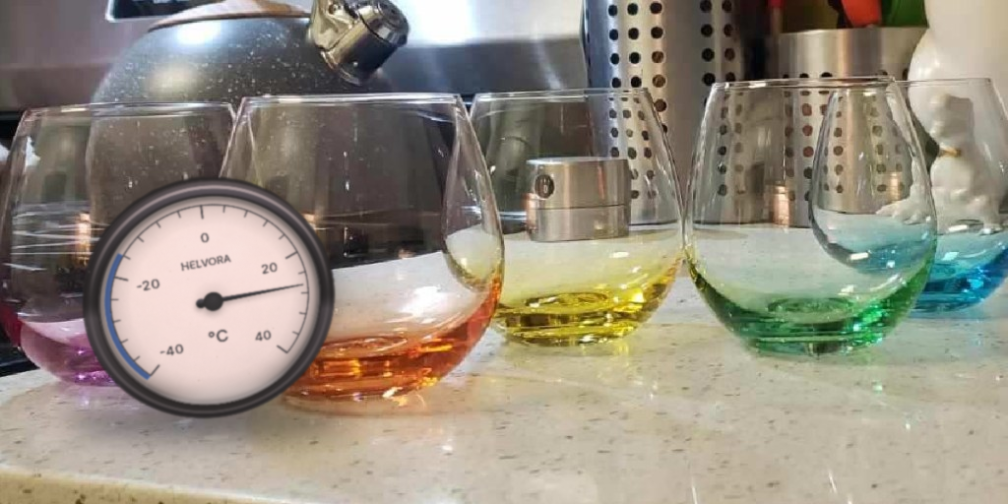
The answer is 26 °C
